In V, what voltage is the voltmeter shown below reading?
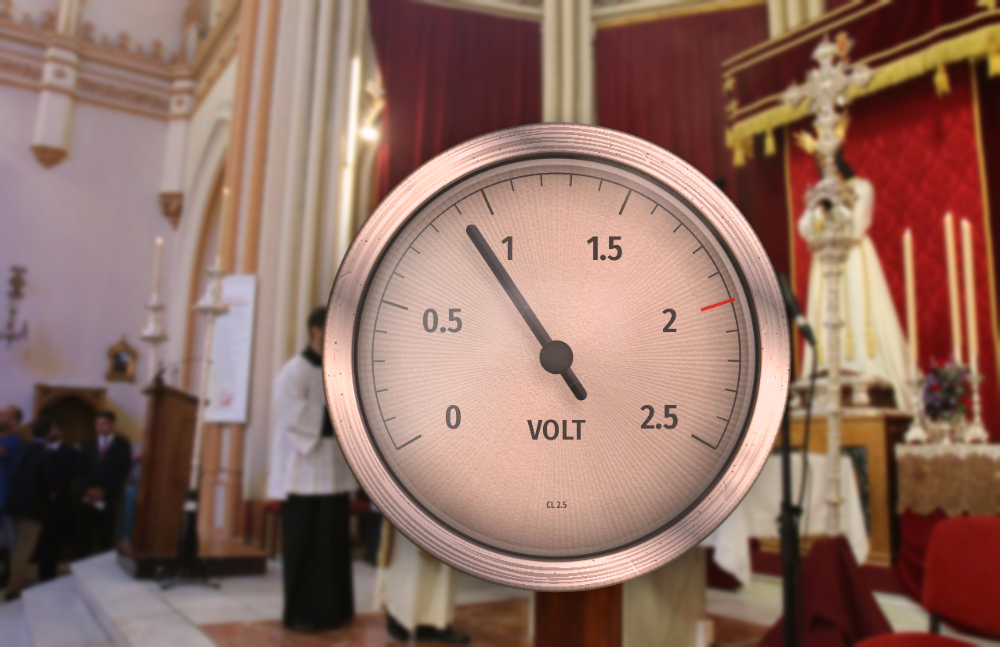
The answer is 0.9 V
